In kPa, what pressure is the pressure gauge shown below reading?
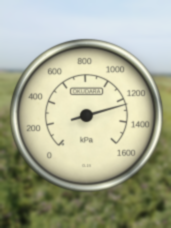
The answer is 1250 kPa
